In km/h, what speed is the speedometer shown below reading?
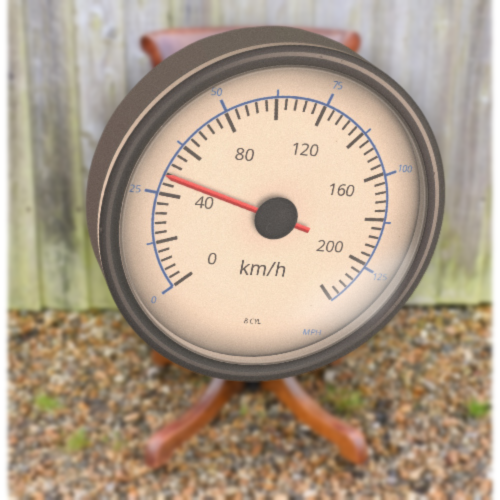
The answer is 48 km/h
